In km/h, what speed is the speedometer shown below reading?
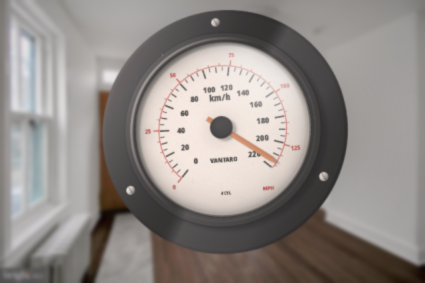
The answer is 215 km/h
